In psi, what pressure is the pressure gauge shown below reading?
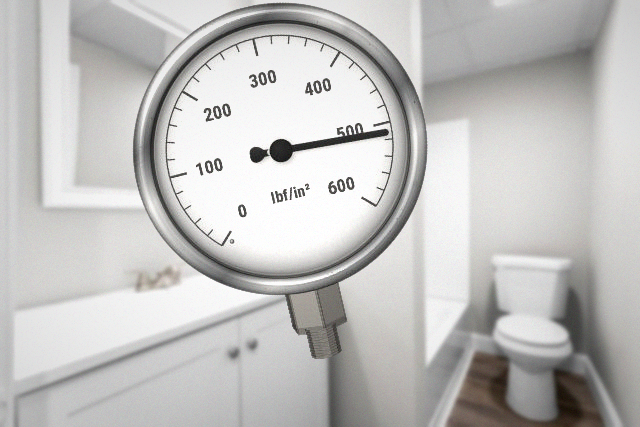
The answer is 510 psi
